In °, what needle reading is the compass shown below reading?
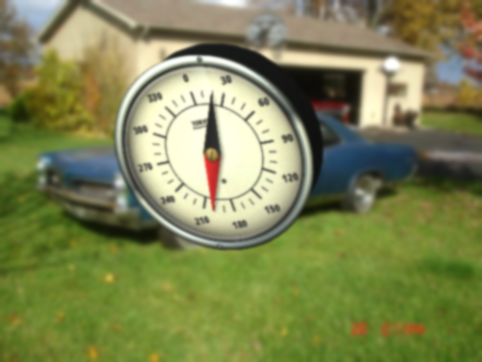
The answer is 200 °
